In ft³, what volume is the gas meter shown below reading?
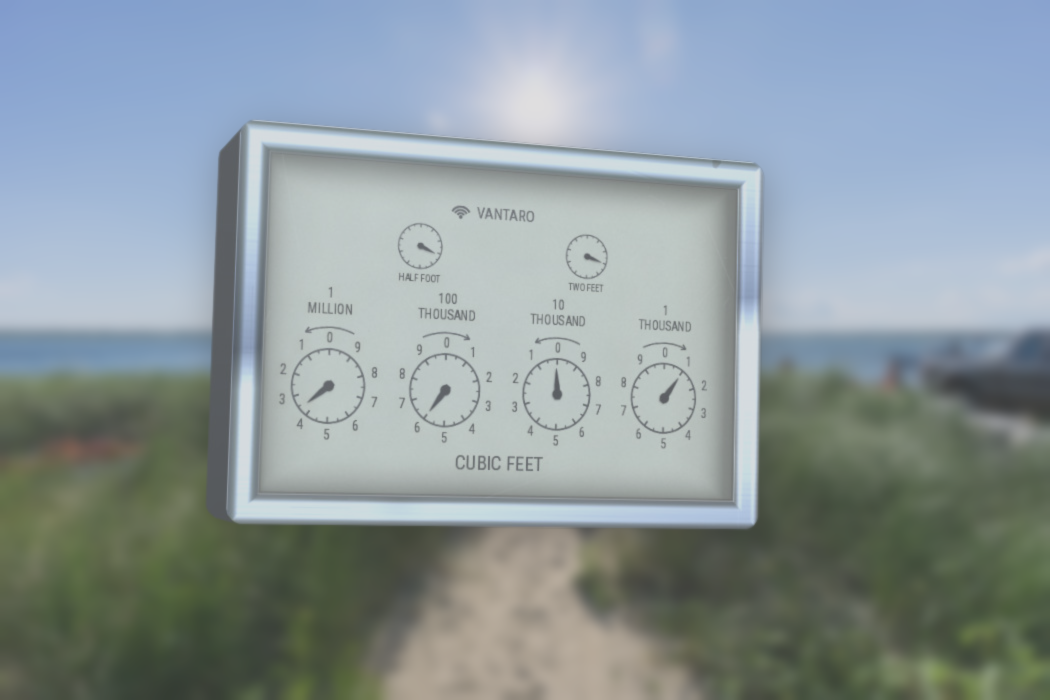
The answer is 360100 ft³
